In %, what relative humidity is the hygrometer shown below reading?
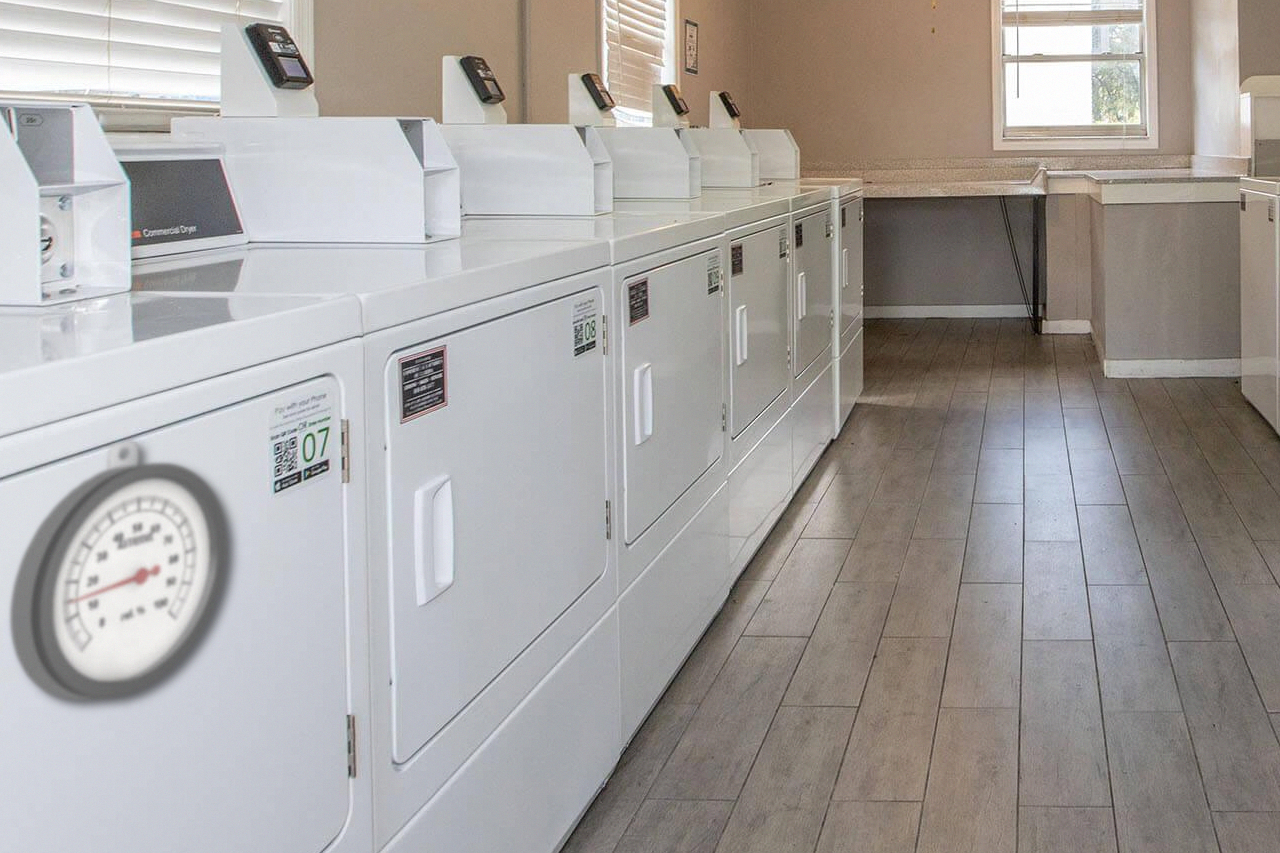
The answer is 15 %
